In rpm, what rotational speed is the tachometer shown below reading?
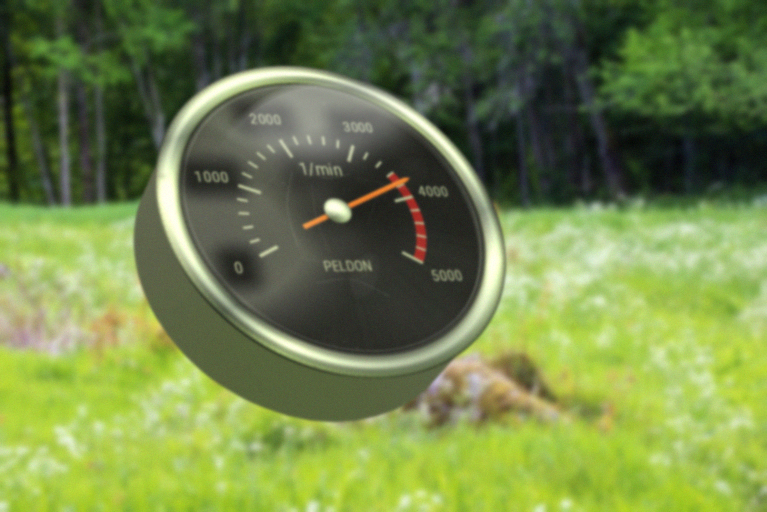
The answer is 3800 rpm
